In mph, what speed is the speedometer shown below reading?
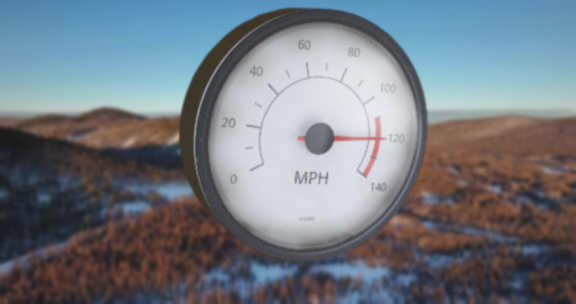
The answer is 120 mph
